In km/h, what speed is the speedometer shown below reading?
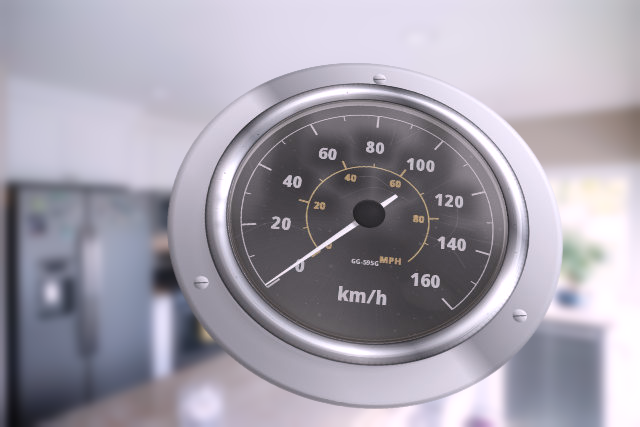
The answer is 0 km/h
